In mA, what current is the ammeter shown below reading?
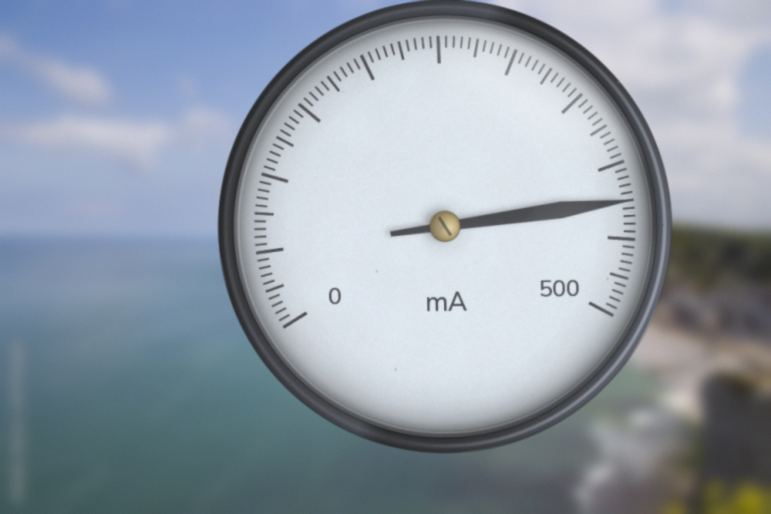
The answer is 425 mA
